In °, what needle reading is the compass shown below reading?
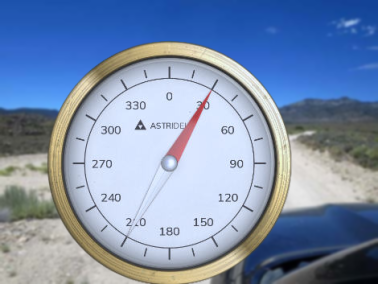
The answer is 30 °
